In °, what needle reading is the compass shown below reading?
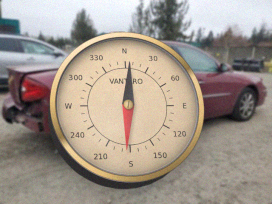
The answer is 185 °
